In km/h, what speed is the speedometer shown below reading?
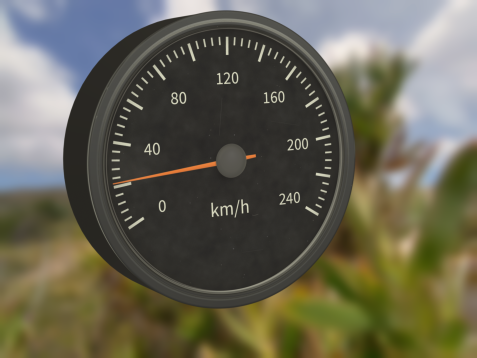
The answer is 22 km/h
